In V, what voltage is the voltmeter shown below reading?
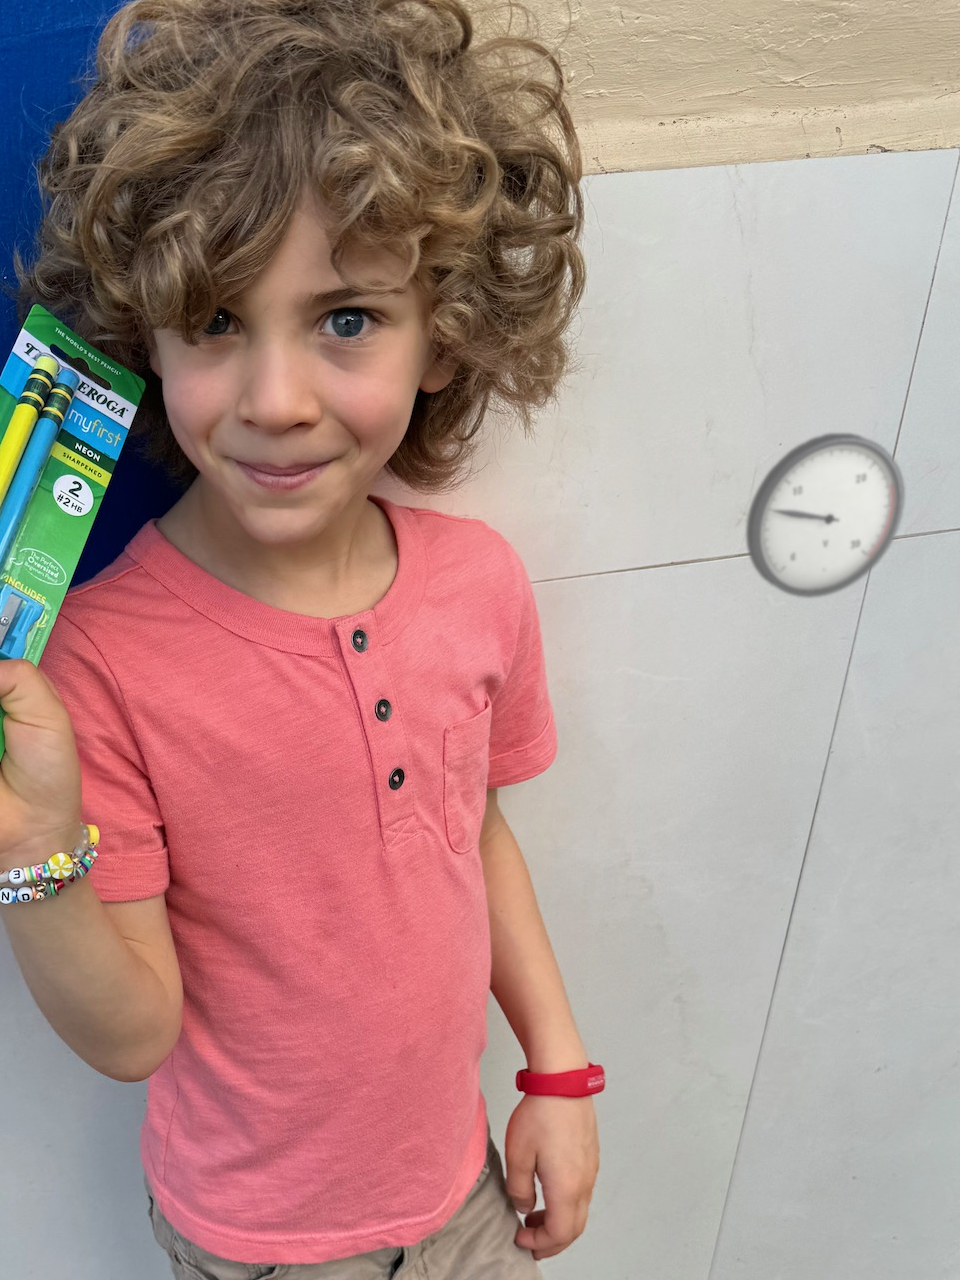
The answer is 7 V
